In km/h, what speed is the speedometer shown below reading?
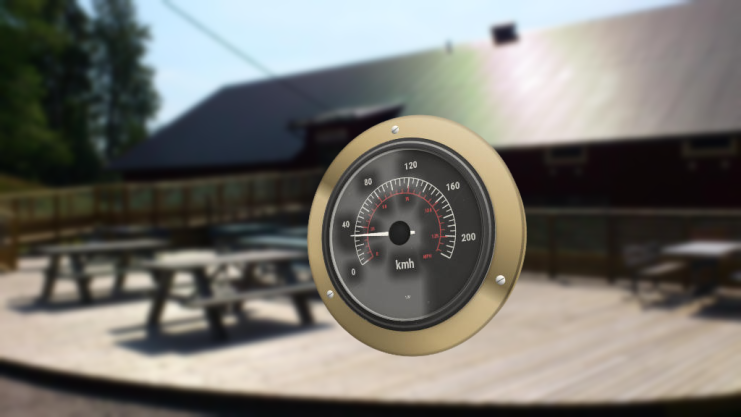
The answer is 30 km/h
